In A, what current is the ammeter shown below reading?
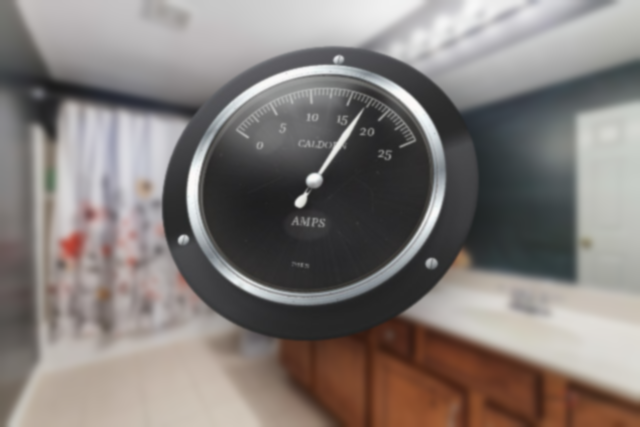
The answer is 17.5 A
